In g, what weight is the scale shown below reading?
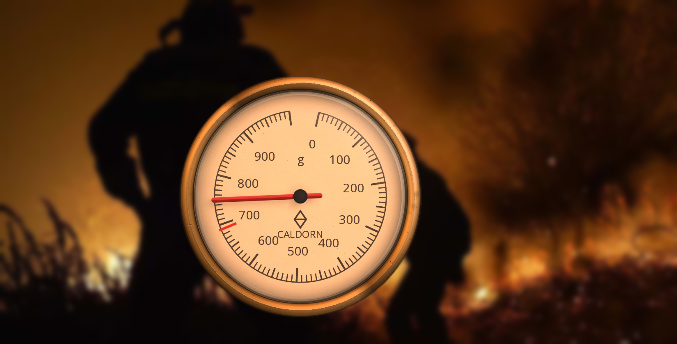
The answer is 750 g
